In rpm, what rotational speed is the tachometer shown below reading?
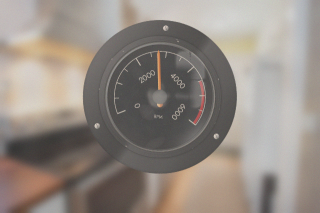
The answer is 2750 rpm
